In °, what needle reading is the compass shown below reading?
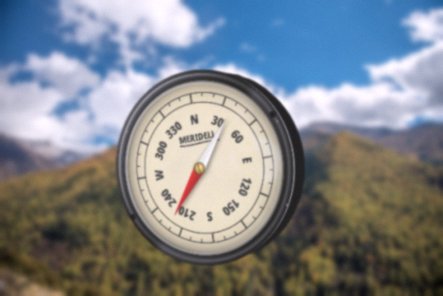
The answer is 220 °
